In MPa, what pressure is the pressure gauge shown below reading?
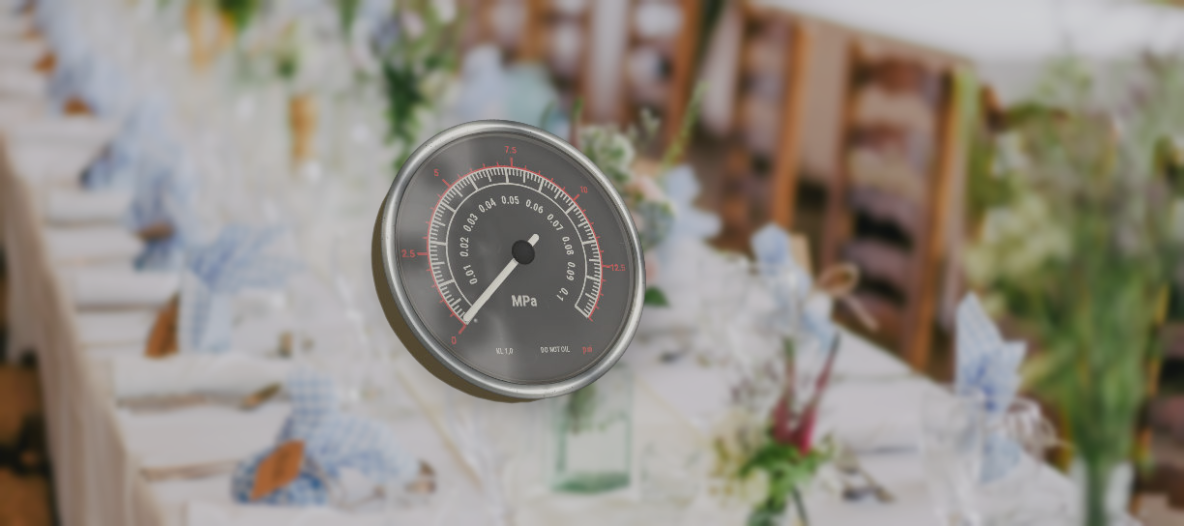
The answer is 0.001 MPa
